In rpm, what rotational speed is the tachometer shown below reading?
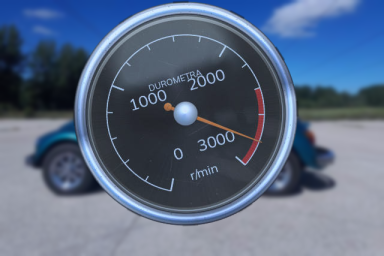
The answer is 2800 rpm
